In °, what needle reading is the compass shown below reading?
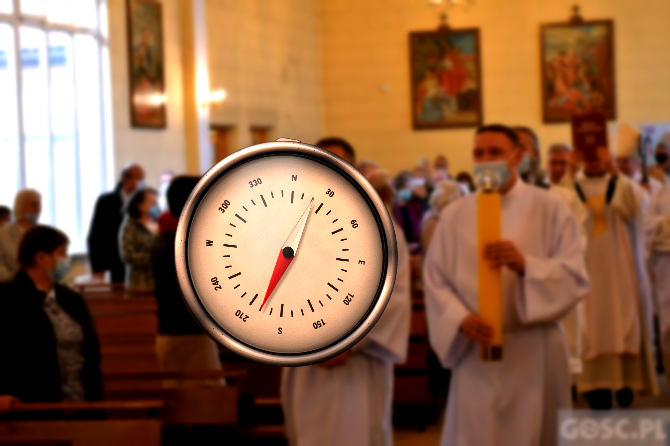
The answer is 200 °
